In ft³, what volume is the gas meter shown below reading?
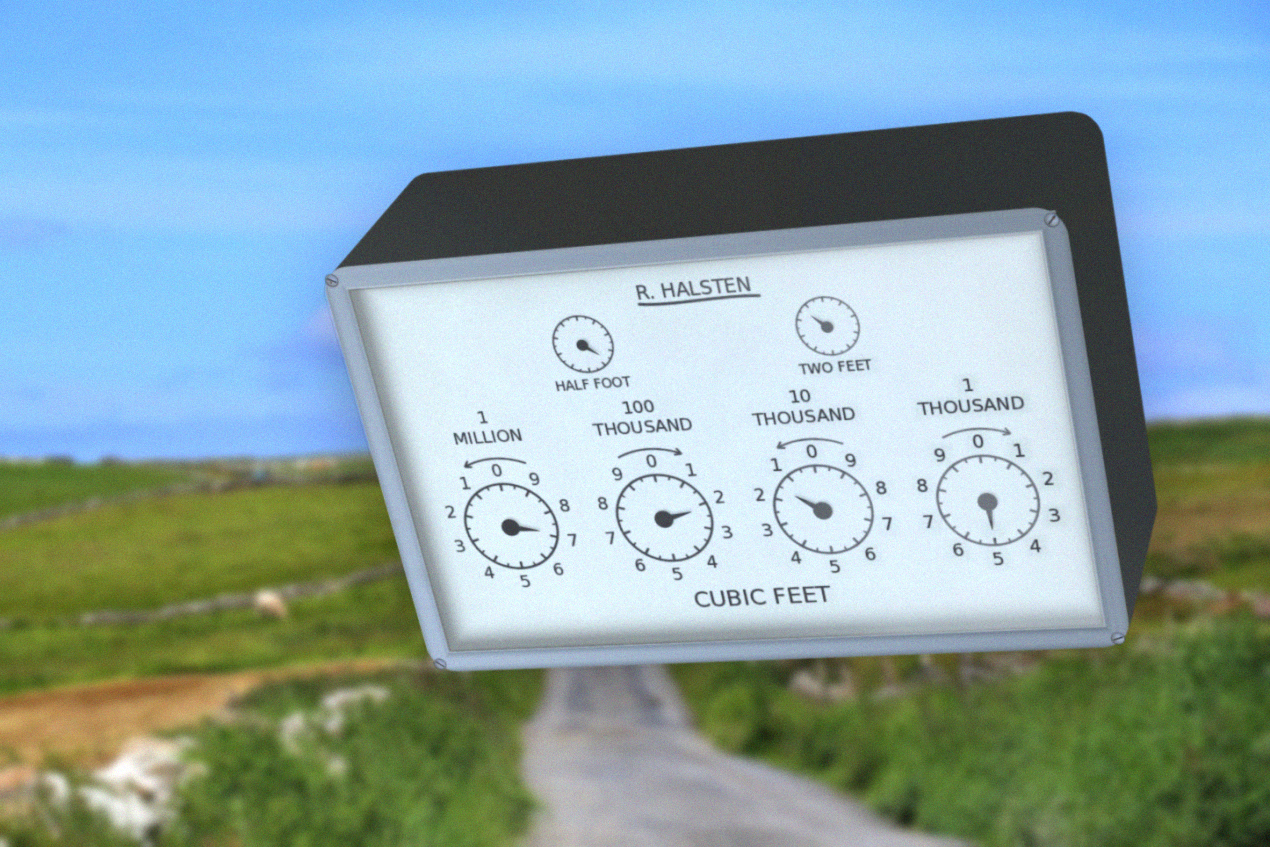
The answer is 721500 ft³
